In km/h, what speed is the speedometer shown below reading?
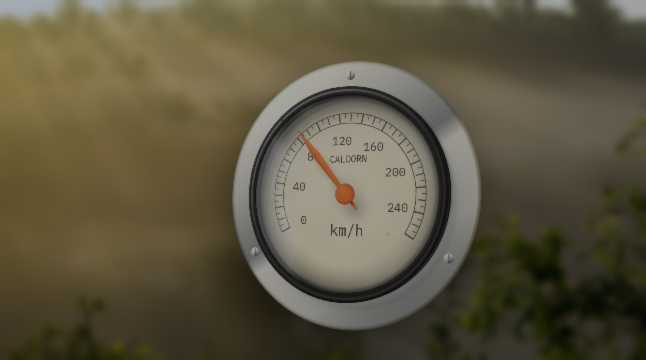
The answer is 85 km/h
